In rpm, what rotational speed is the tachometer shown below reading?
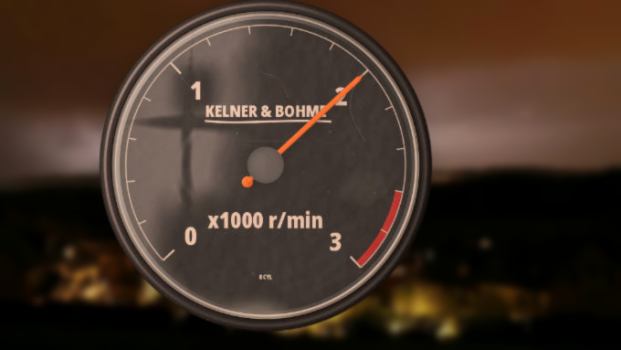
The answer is 2000 rpm
